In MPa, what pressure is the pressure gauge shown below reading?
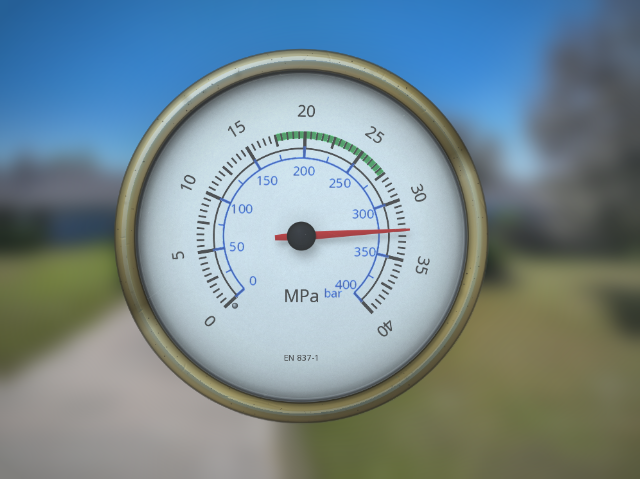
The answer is 32.5 MPa
